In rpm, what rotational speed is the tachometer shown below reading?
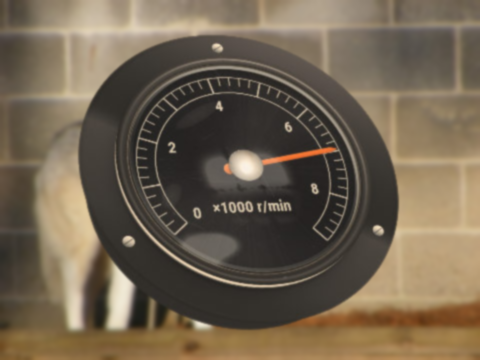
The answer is 7000 rpm
